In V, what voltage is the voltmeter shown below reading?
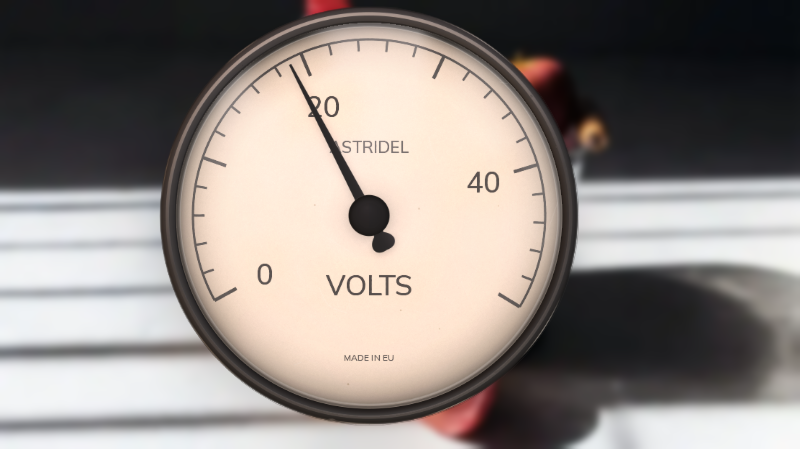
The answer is 19 V
